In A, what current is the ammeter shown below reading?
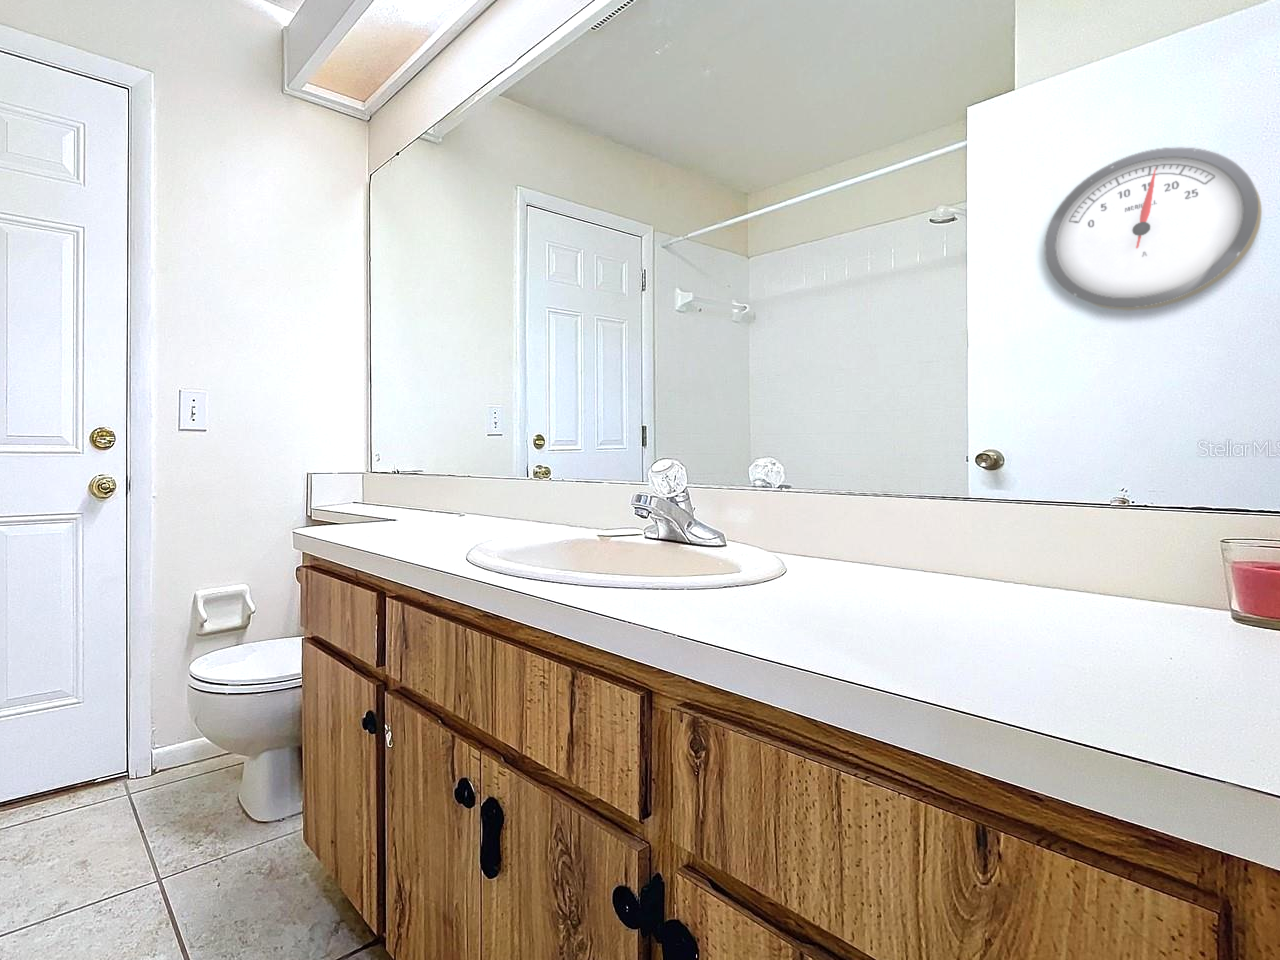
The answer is 16 A
